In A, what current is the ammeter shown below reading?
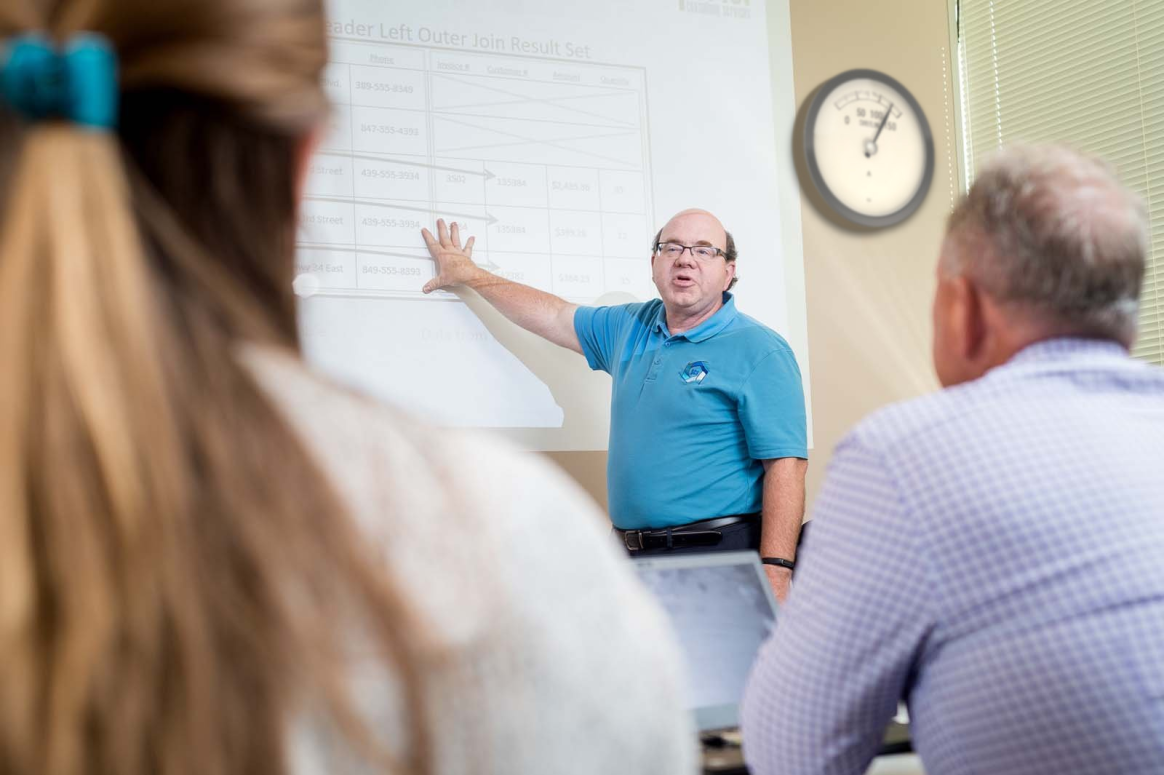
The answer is 125 A
